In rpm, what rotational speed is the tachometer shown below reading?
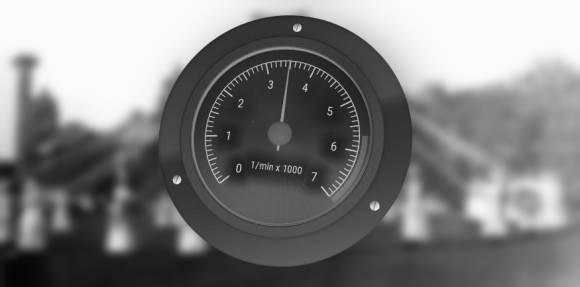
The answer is 3500 rpm
